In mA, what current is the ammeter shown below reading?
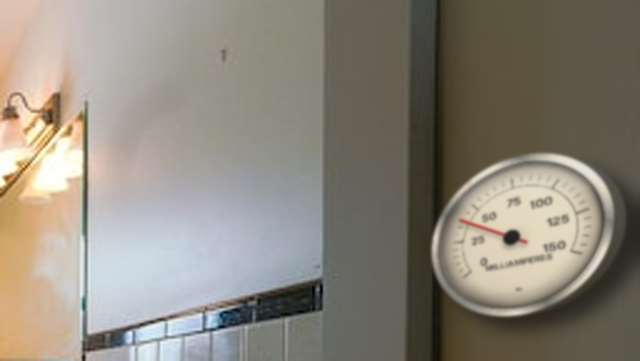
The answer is 40 mA
